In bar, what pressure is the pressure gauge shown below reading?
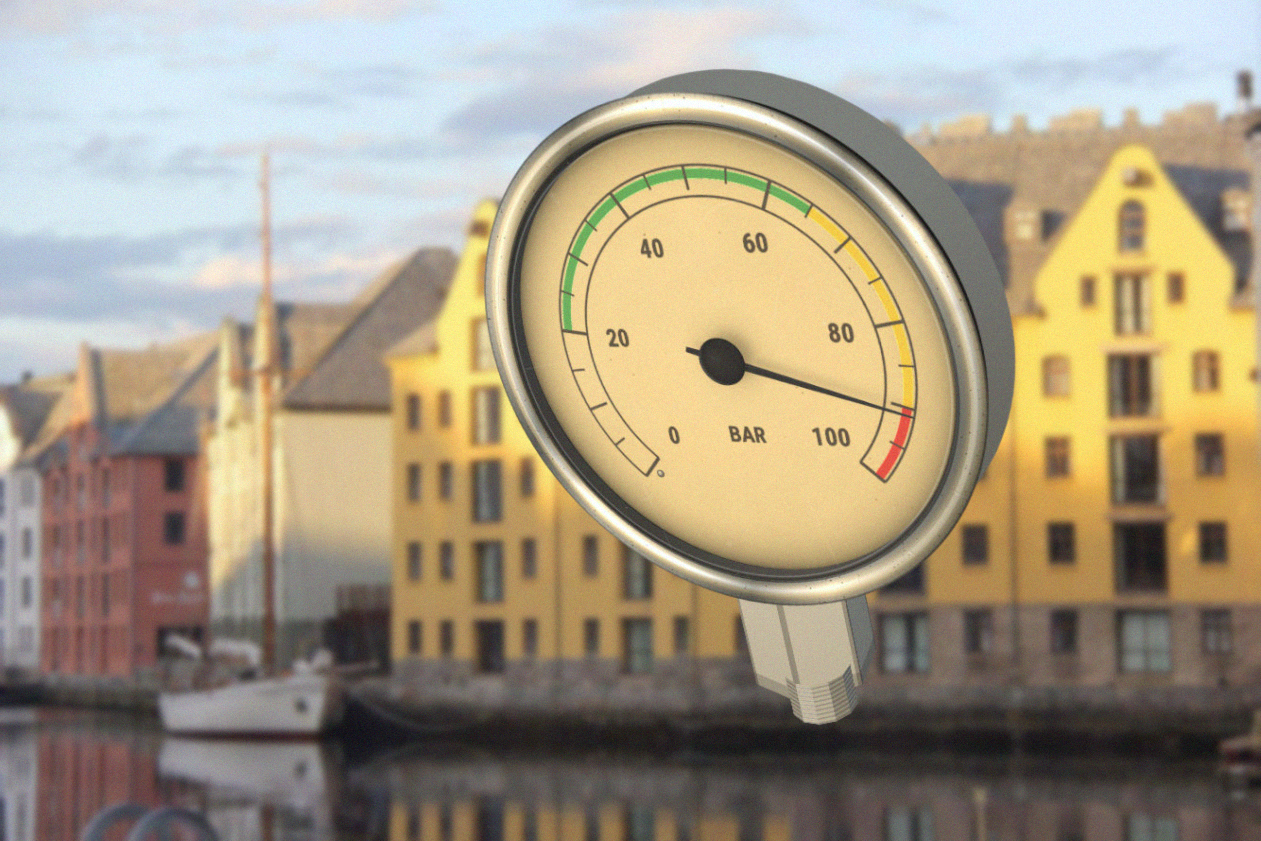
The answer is 90 bar
